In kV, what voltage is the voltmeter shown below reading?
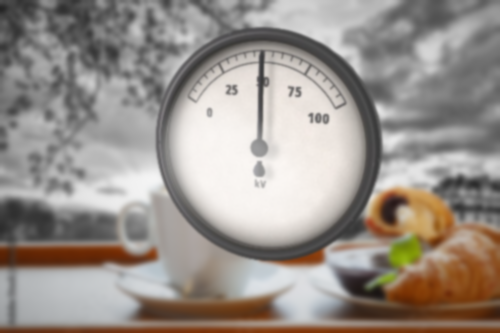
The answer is 50 kV
